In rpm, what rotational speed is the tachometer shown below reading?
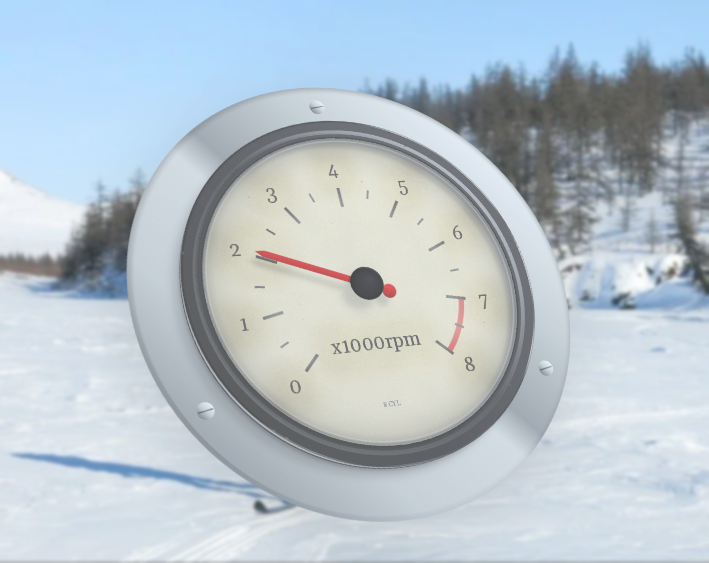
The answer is 2000 rpm
